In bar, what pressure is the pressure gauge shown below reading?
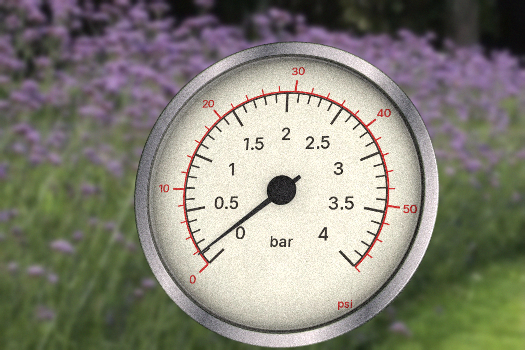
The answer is 0.1 bar
